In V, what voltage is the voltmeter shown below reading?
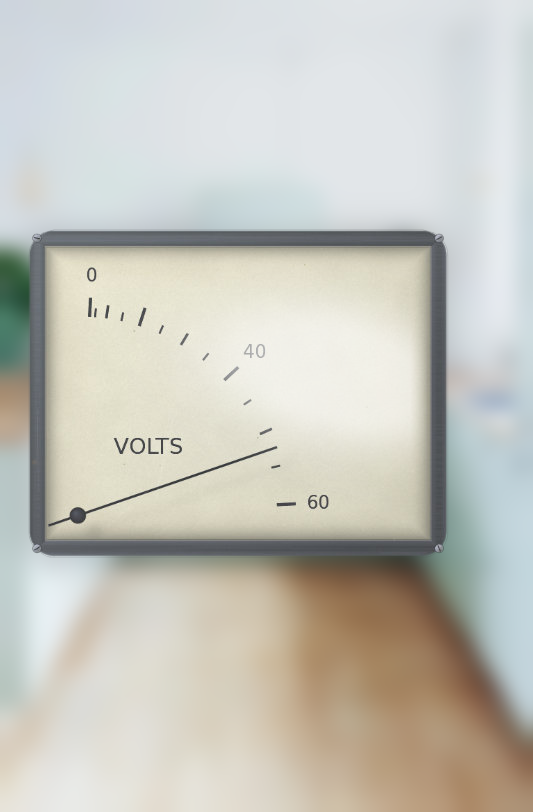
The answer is 52.5 V
